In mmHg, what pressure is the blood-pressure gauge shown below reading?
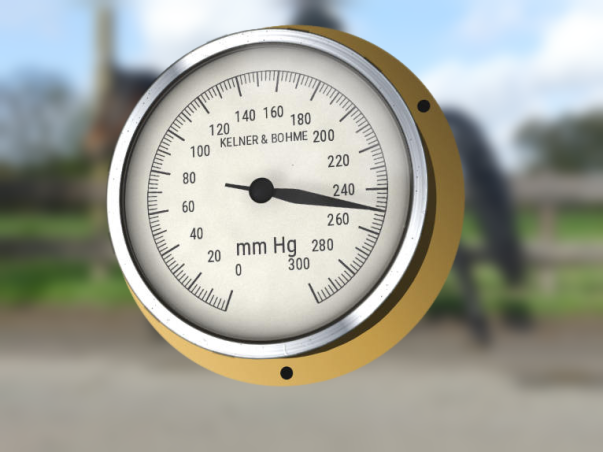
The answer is 250 mmHg
